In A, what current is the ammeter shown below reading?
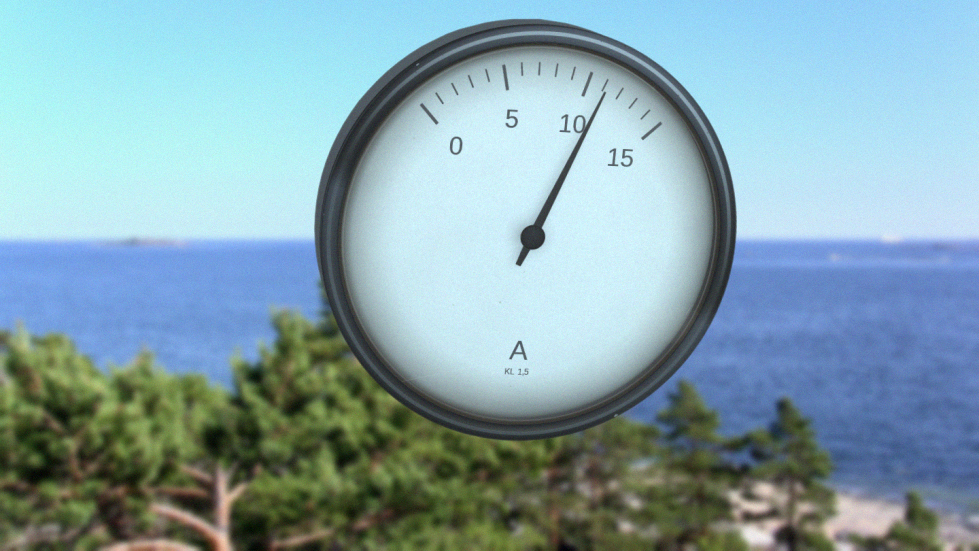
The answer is 11 A
